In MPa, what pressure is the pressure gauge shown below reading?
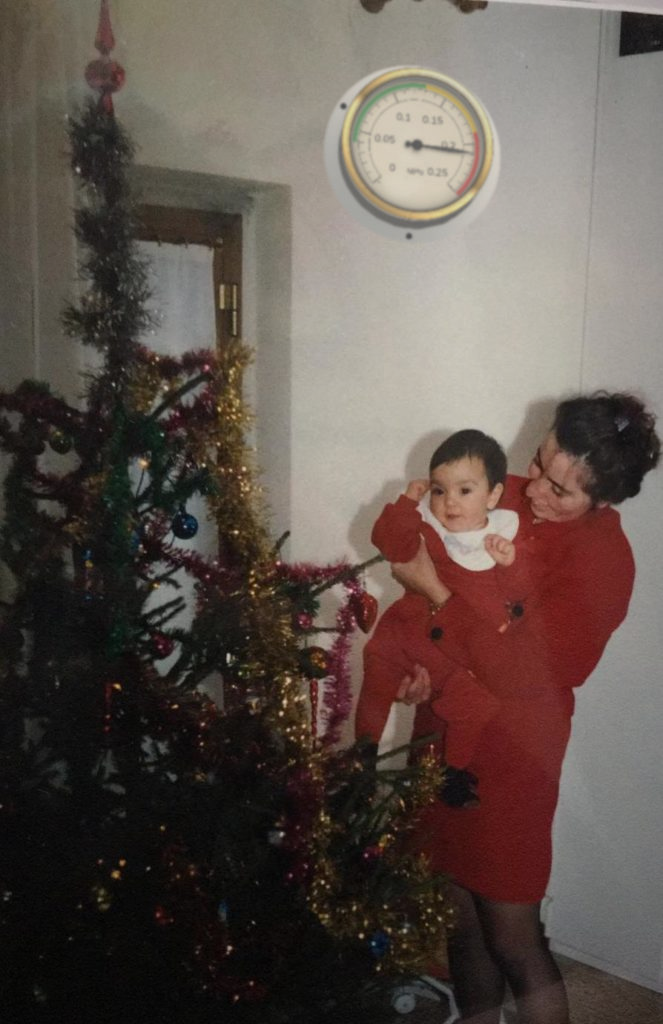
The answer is 0.21 MPa
